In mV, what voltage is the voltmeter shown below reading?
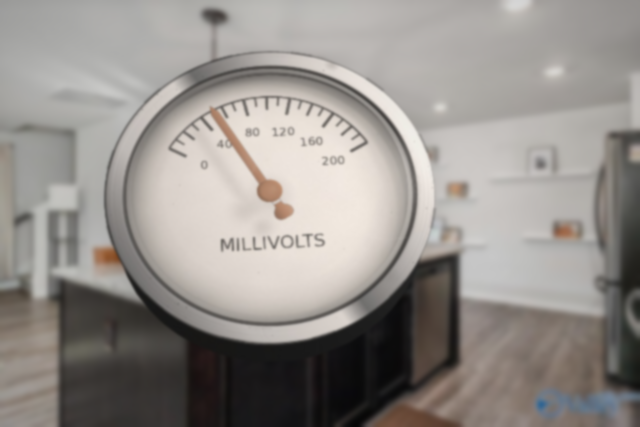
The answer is 50 mV
